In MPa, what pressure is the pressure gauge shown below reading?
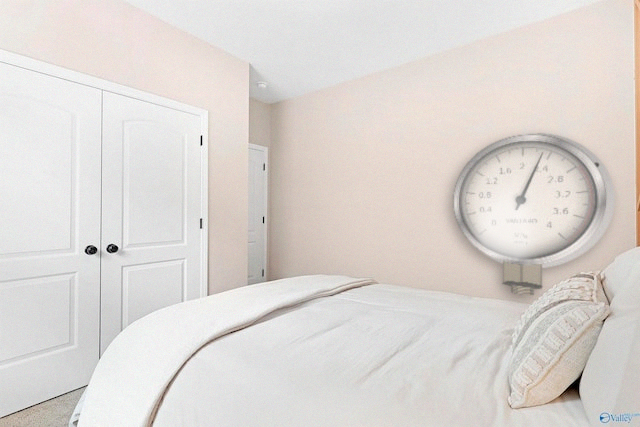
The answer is 2.3 MPa
